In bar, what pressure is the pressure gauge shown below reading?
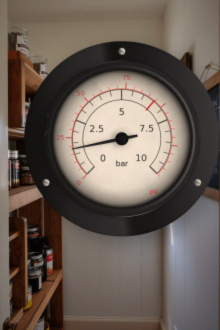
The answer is 1.25 bar
